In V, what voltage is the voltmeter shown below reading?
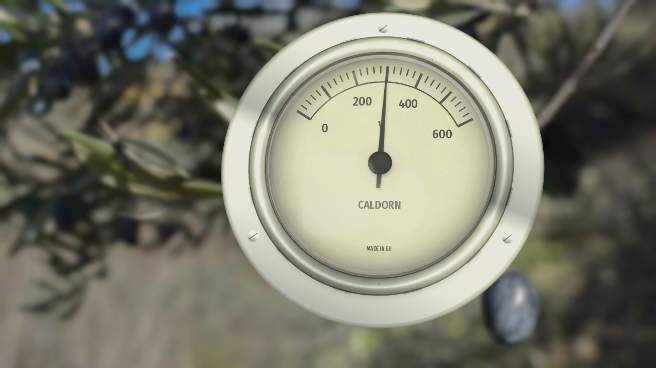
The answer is 300 V
